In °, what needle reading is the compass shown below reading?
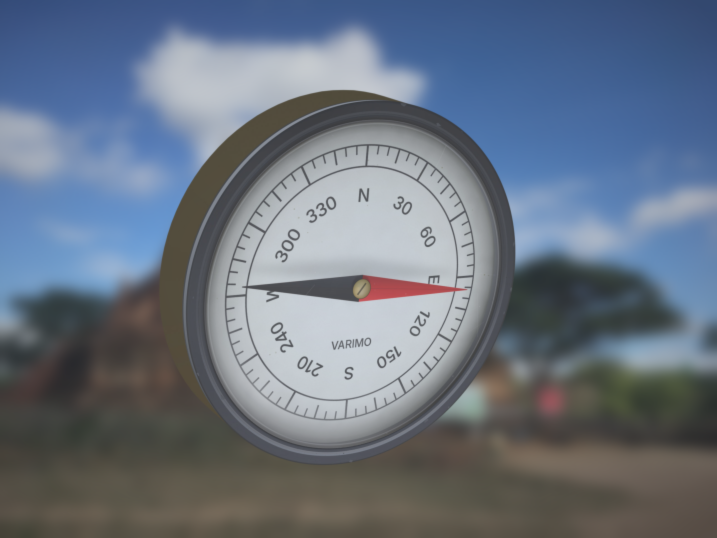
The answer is 95 °
